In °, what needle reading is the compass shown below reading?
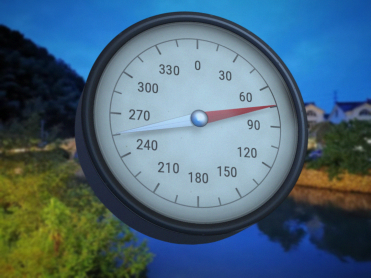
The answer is 75 °
